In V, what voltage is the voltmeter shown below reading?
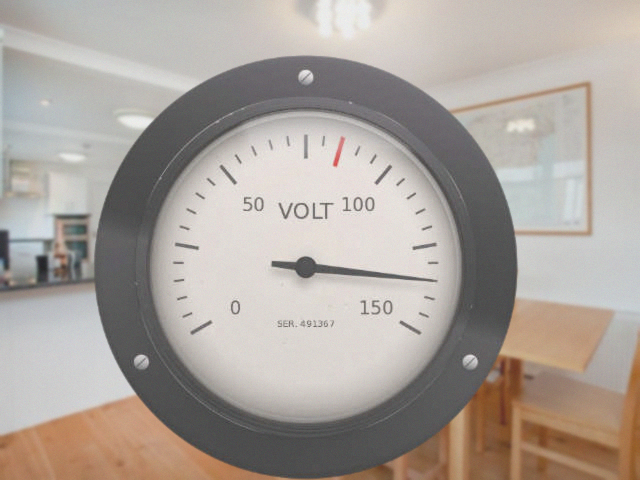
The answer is 135 V
